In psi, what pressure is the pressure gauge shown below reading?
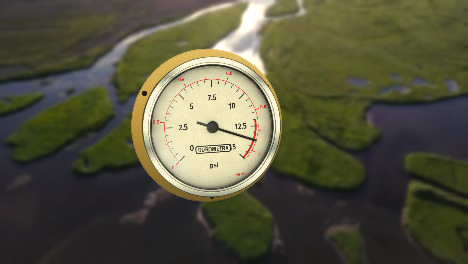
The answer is 13.5 psi
